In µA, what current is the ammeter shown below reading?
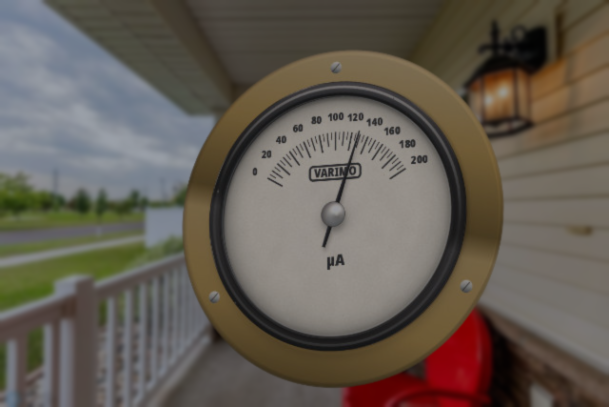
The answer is 130 µA
